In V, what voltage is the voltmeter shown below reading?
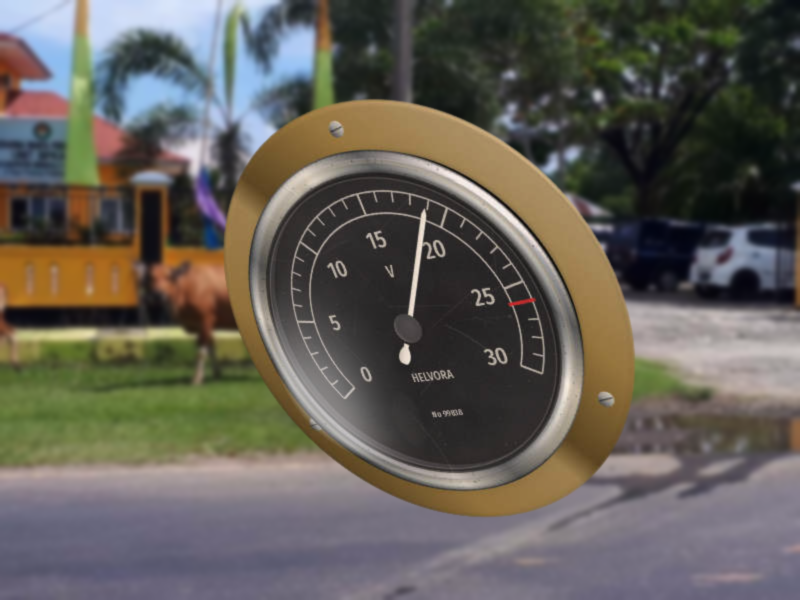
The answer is 19 V
